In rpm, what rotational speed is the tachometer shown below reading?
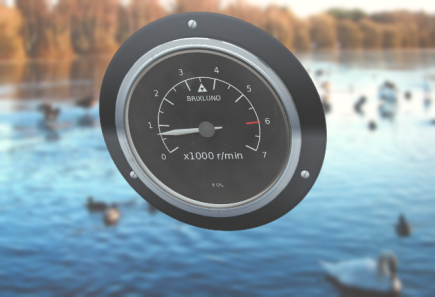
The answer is 750 rpm
